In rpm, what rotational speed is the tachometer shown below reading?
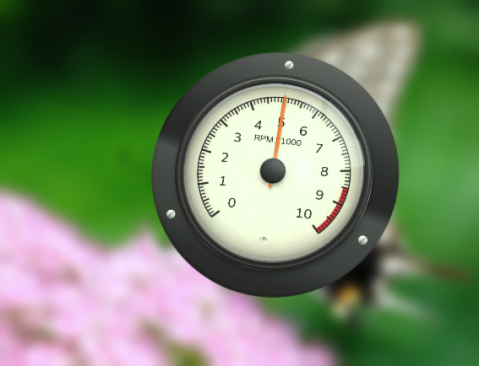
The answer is 5000 rpm
